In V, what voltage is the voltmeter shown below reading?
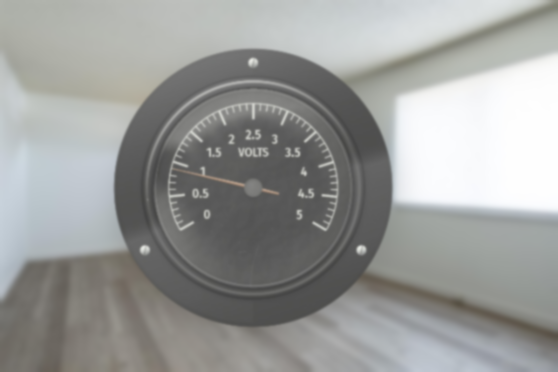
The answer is 0.9 V
